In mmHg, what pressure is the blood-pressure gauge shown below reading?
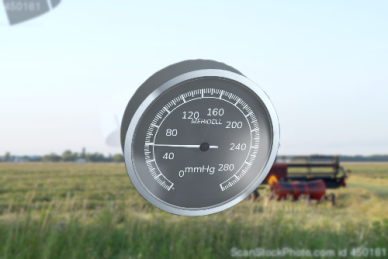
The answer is 60 mmHg
